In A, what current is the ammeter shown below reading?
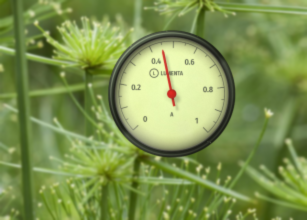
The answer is 0.45 A
